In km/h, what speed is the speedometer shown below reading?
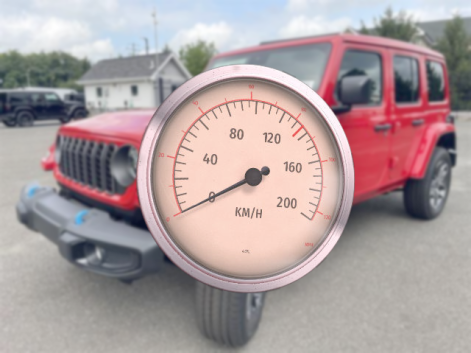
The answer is 0 km/h
